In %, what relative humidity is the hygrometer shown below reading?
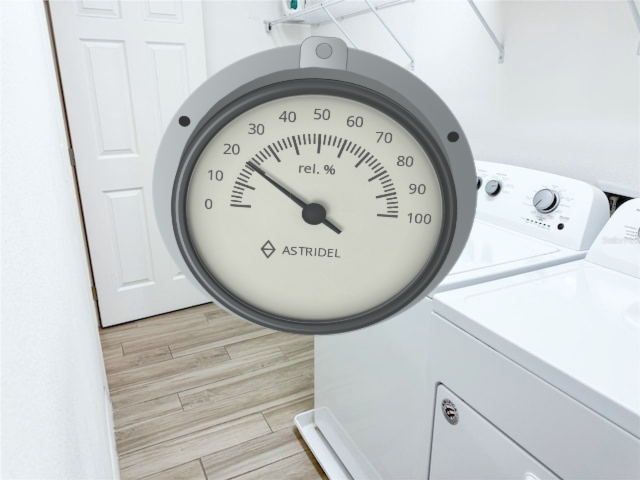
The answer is 20 %
